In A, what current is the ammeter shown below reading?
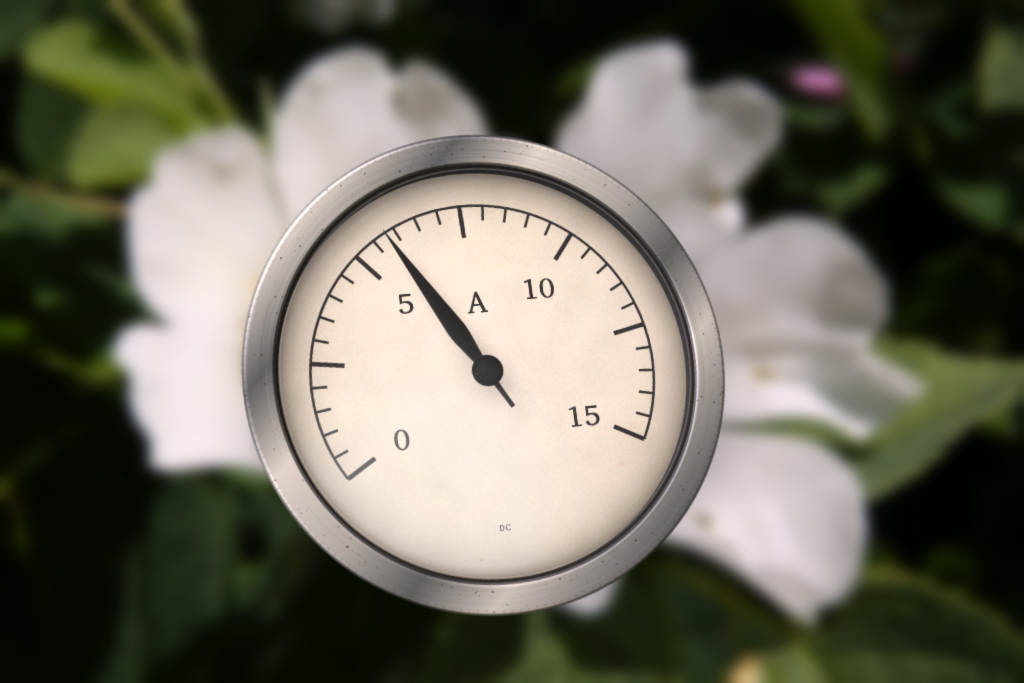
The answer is 5.75 A
